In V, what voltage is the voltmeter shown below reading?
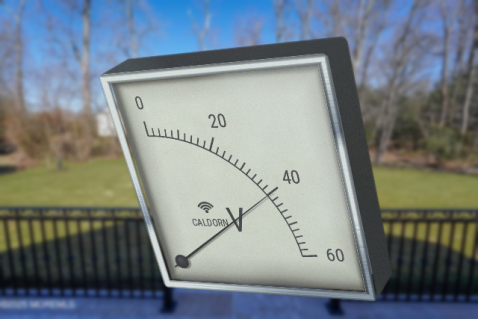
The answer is 40 V
